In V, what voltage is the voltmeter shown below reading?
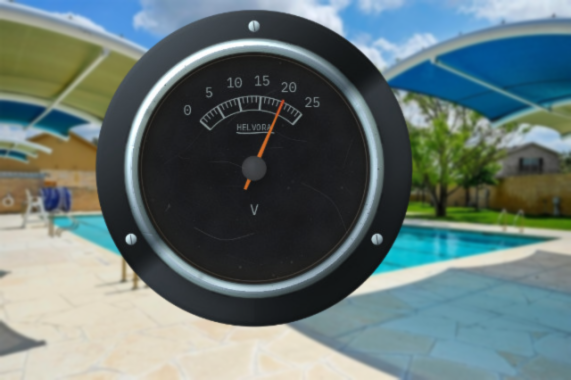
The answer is 20 V
